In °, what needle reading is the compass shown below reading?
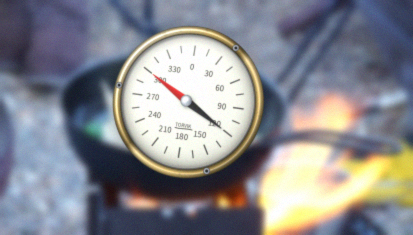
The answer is 300 °
